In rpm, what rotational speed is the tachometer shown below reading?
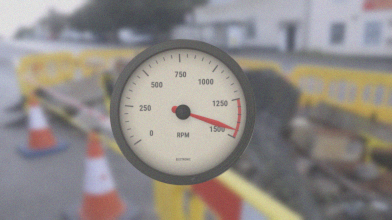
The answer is 1450 rpm
